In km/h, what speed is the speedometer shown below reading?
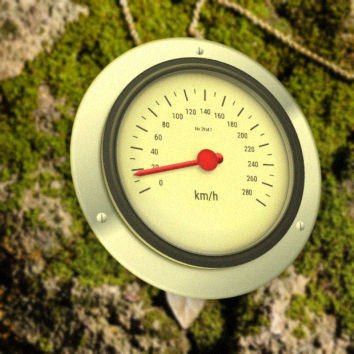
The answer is 15 km/h
